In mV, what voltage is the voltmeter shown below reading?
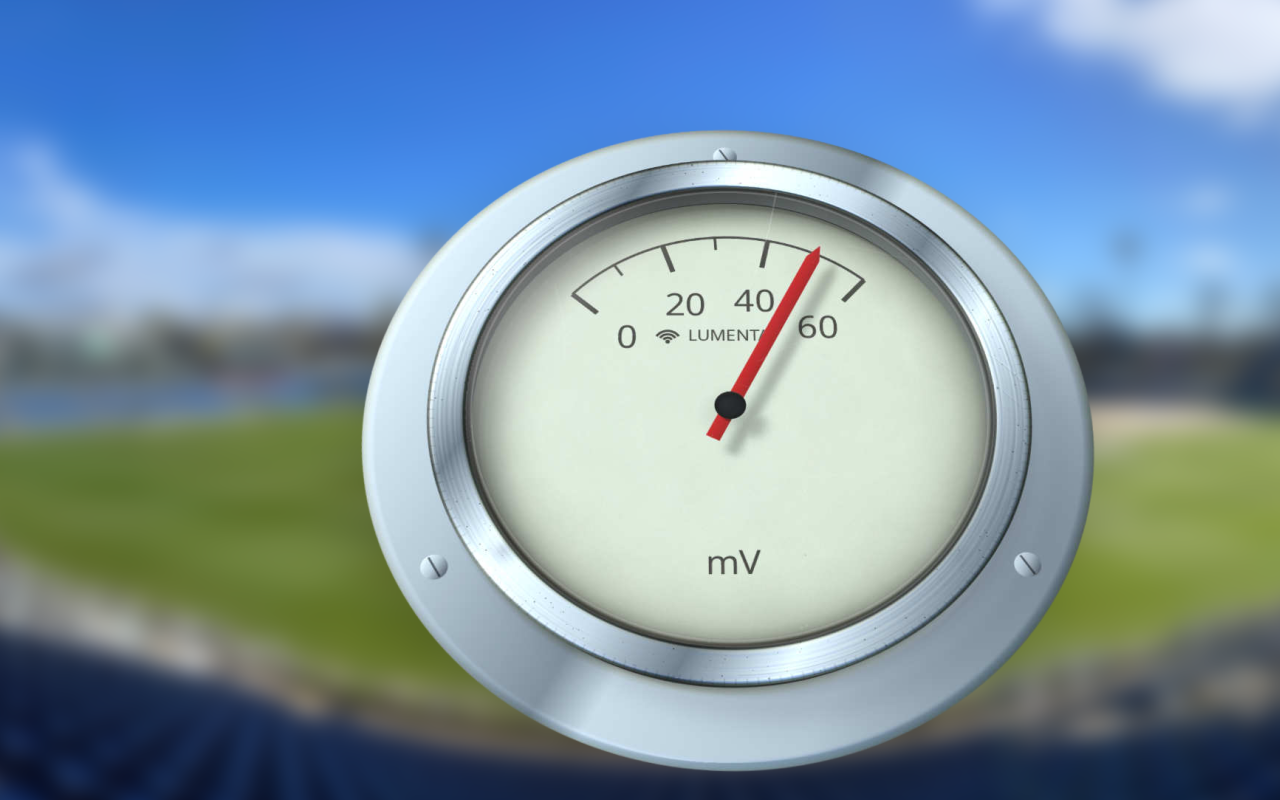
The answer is 50 mV
